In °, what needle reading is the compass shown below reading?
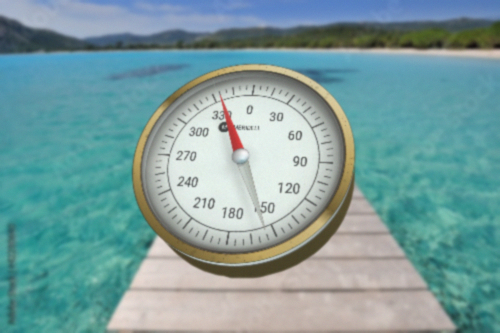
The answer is 335 °
